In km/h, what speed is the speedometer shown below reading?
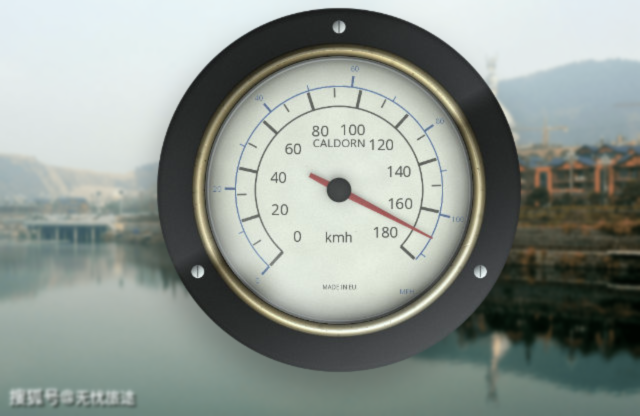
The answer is 170 km/h
